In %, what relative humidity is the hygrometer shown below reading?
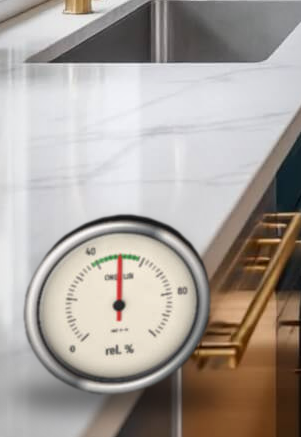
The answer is 50 %
